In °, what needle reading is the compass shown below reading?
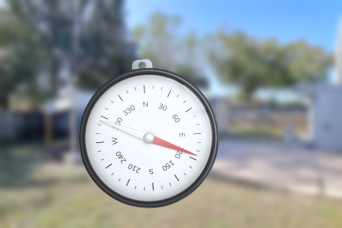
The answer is 115 °
